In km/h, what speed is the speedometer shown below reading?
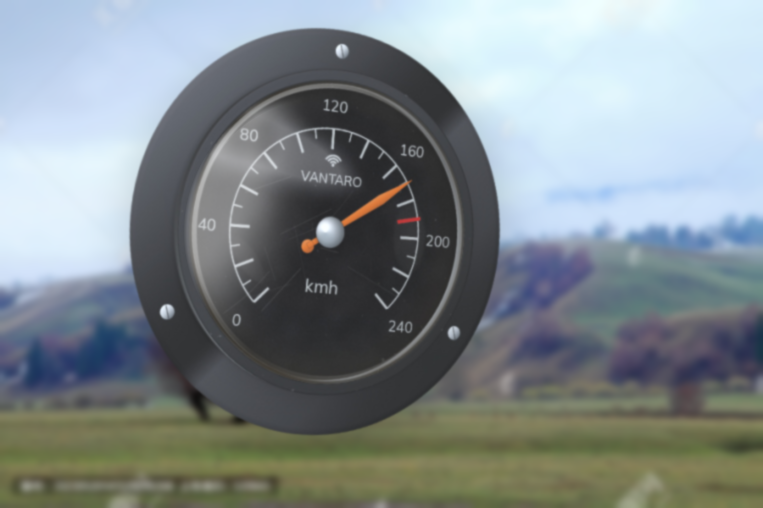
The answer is 170 km/h
